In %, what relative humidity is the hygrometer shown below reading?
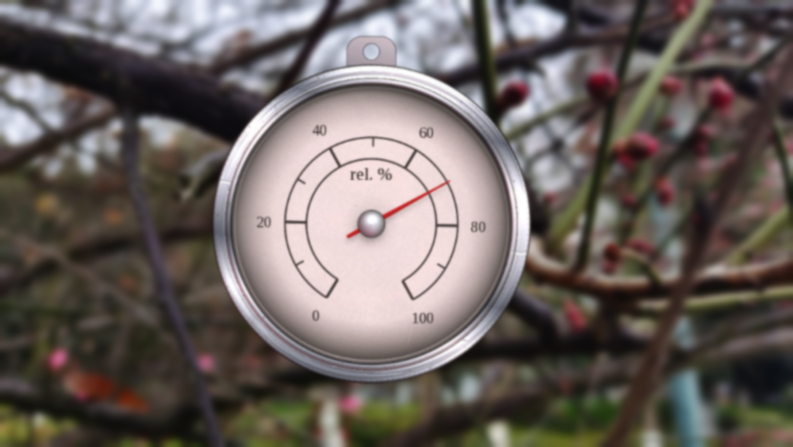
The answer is 70 %
